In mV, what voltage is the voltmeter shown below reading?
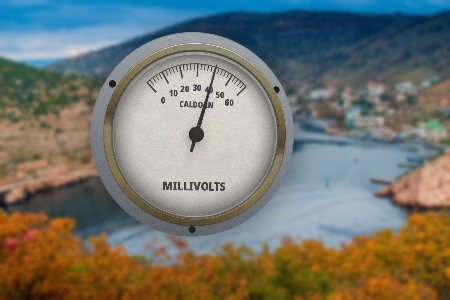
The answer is 40 mV
